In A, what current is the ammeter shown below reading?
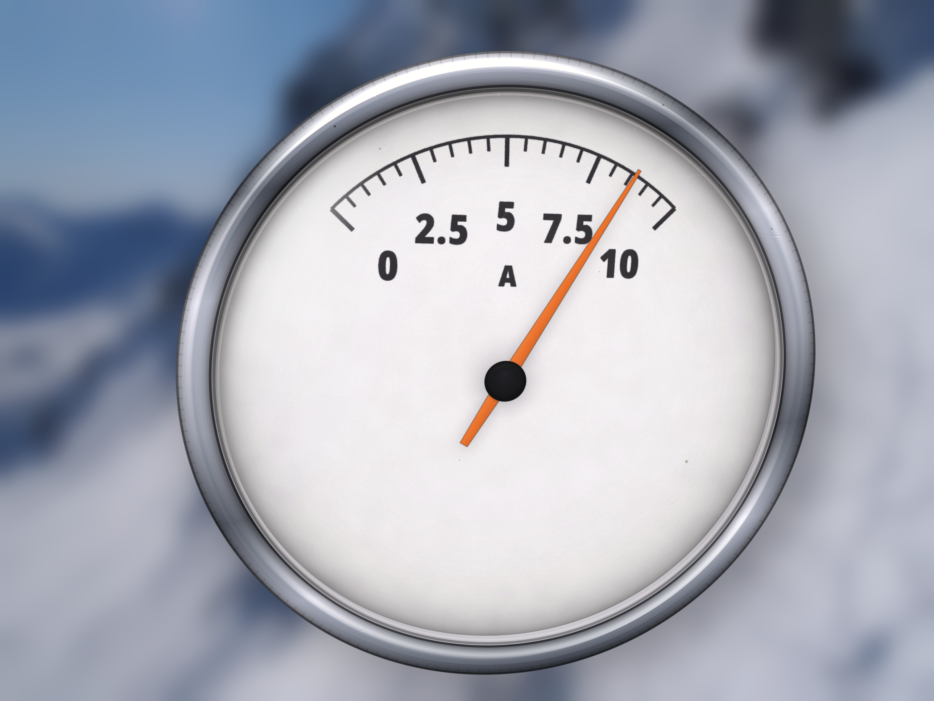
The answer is 8.5 A
